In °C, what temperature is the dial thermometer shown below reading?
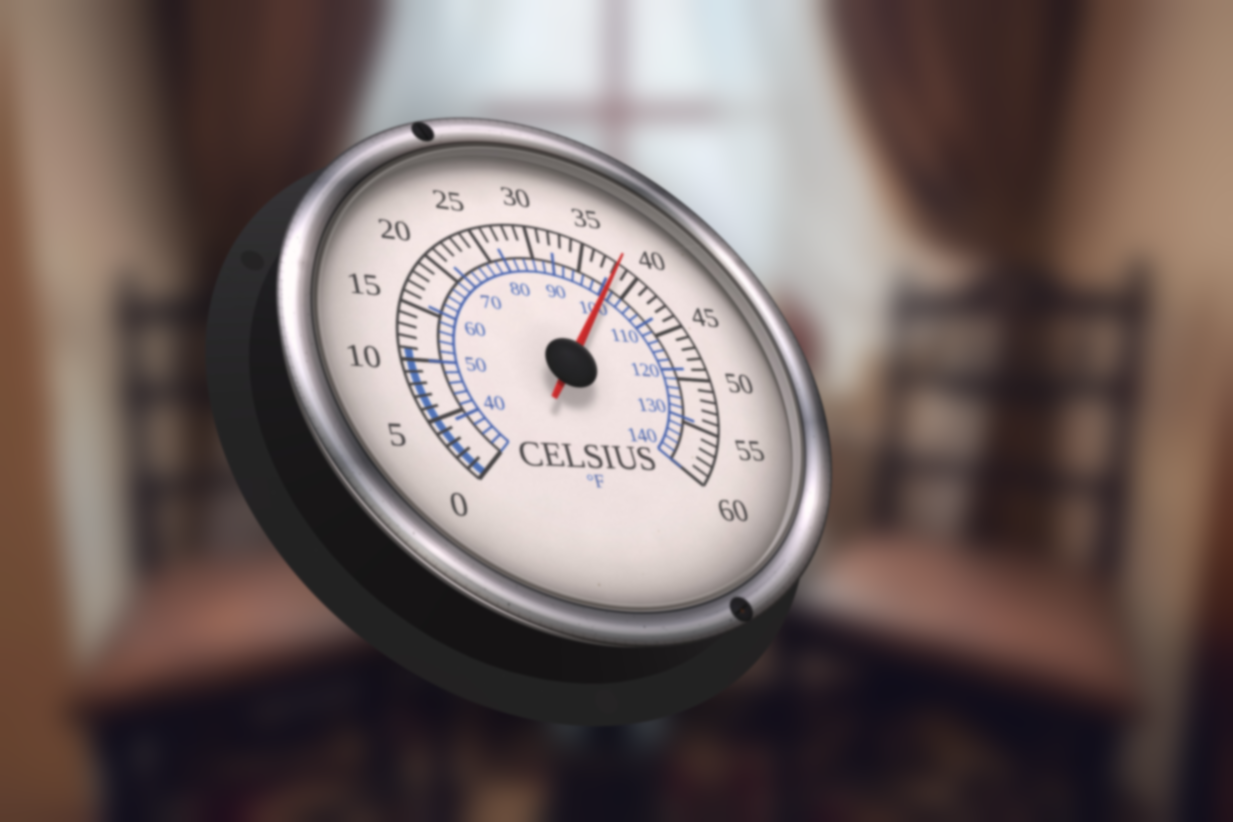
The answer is 38 °C
